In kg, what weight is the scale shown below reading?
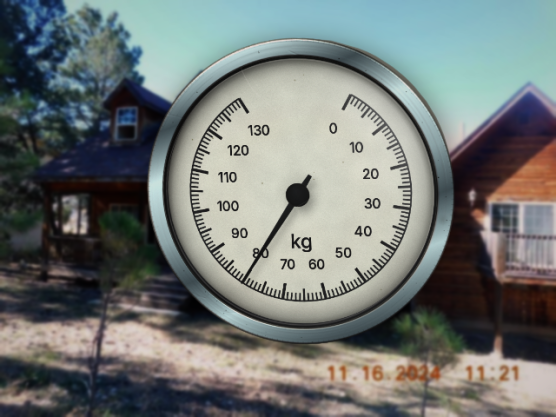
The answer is 80 kg
